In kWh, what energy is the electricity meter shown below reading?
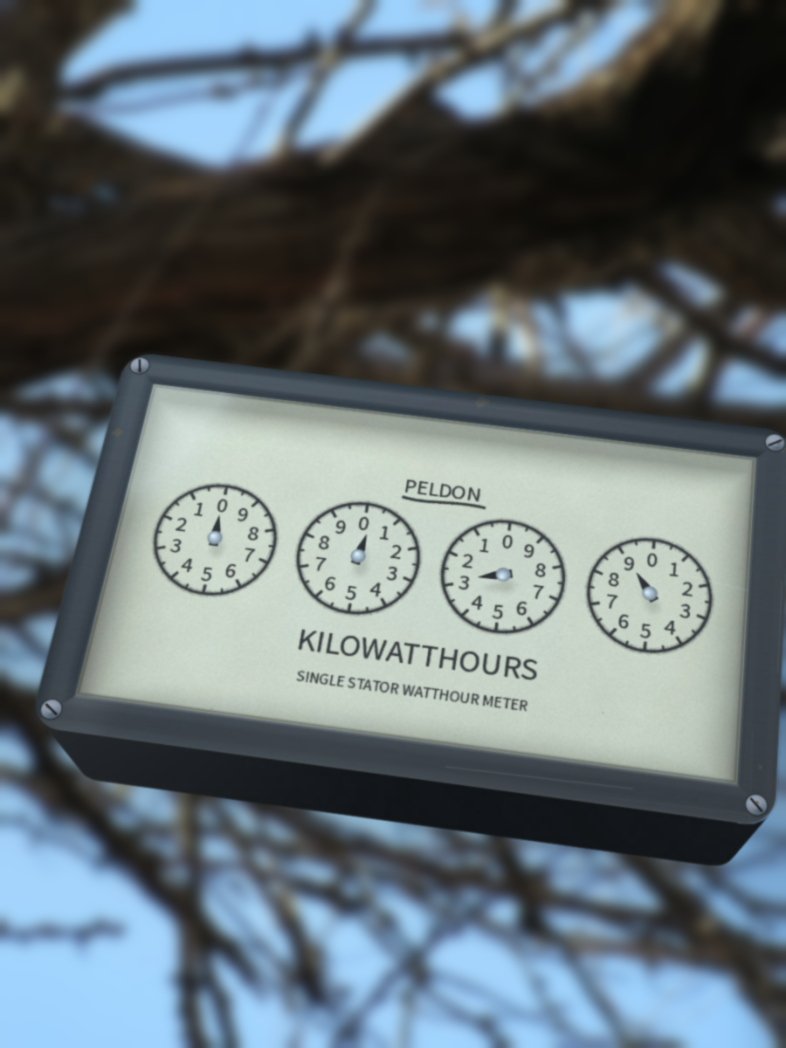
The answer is 29 kWh
